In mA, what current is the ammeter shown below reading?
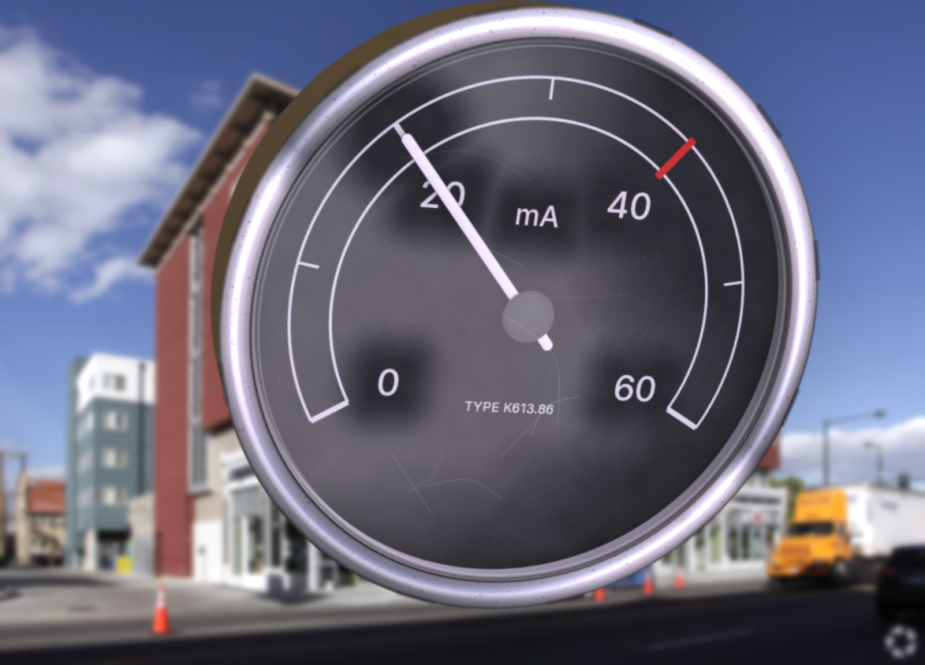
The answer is 20 mA
